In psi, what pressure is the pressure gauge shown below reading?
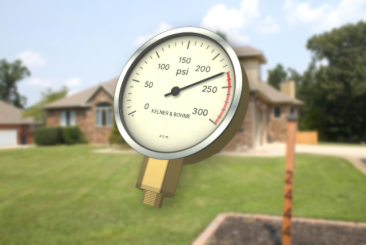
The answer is 230 psi
